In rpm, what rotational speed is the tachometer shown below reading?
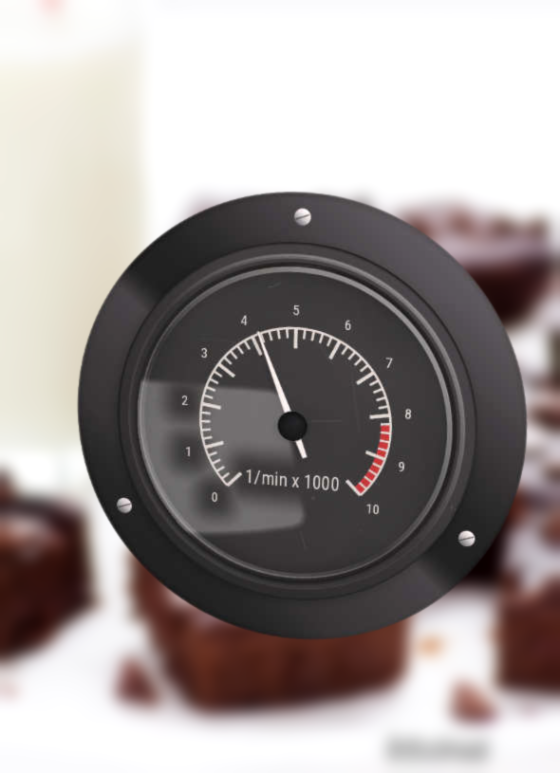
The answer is 4200 rpm
